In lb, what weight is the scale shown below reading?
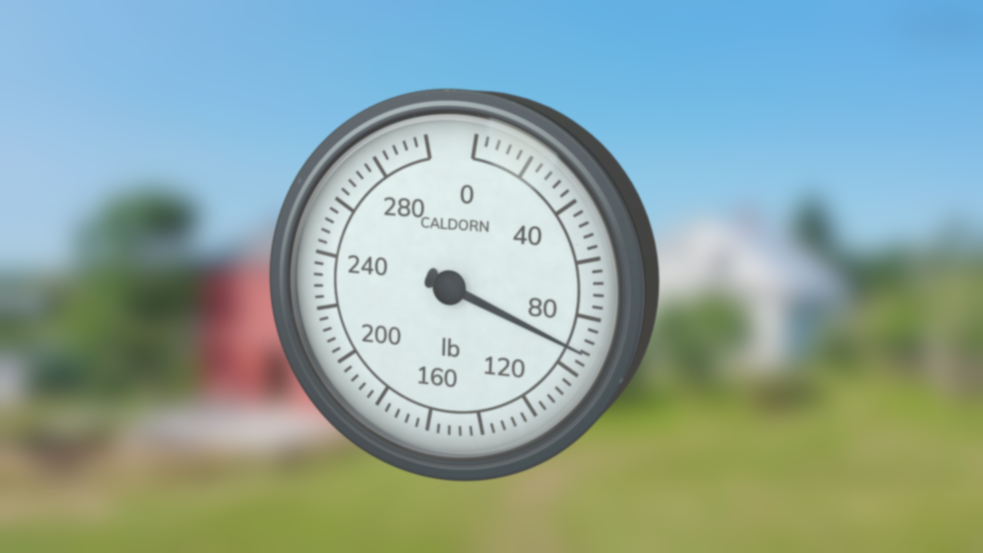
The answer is 92 lb
